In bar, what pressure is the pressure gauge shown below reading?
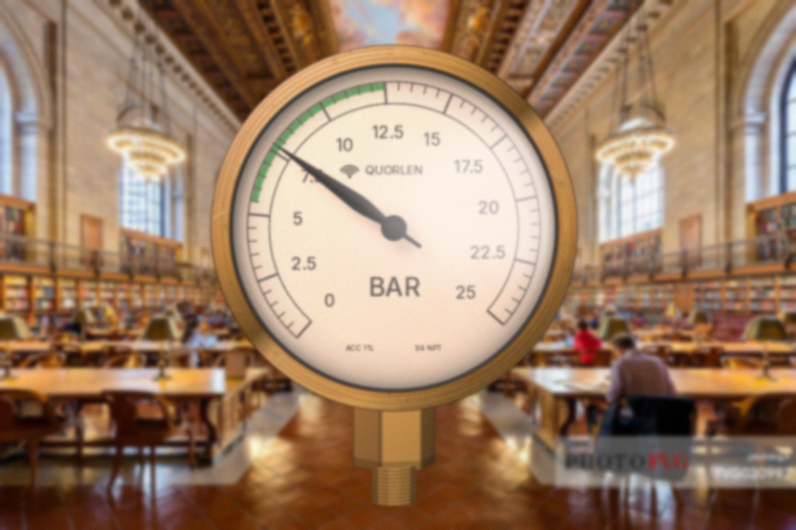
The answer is 7.75 bar
